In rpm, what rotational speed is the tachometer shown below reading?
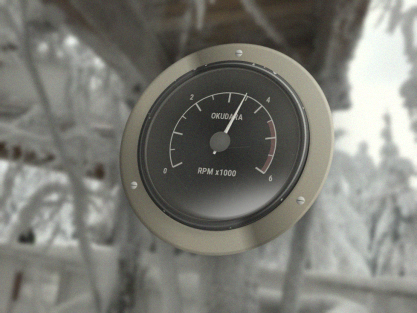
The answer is 3500 rpm
